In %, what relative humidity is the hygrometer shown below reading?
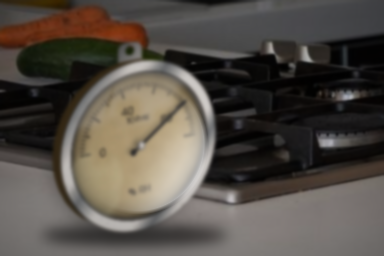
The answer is 80 %
